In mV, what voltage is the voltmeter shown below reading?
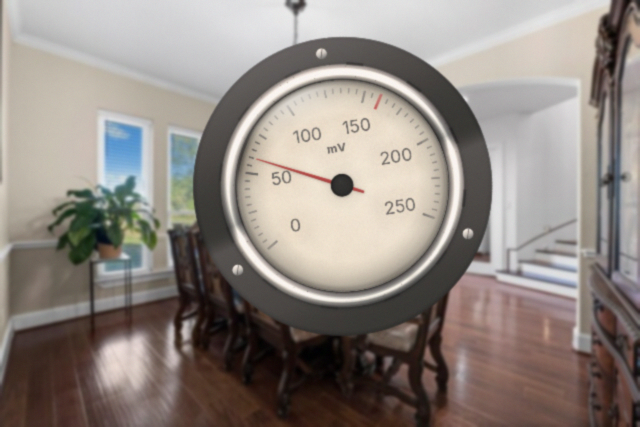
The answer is 60 mV
